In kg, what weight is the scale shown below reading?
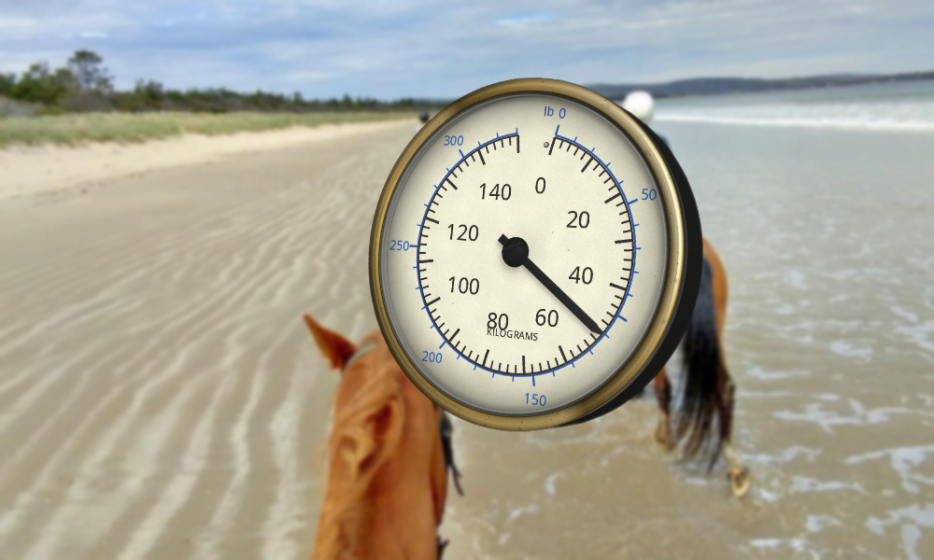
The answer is 50 kg
